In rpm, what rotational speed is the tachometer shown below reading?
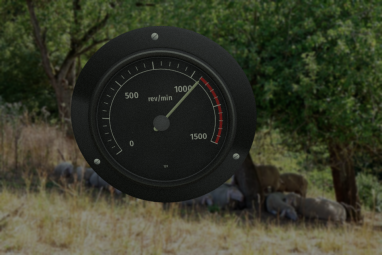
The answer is 1050 rpm
